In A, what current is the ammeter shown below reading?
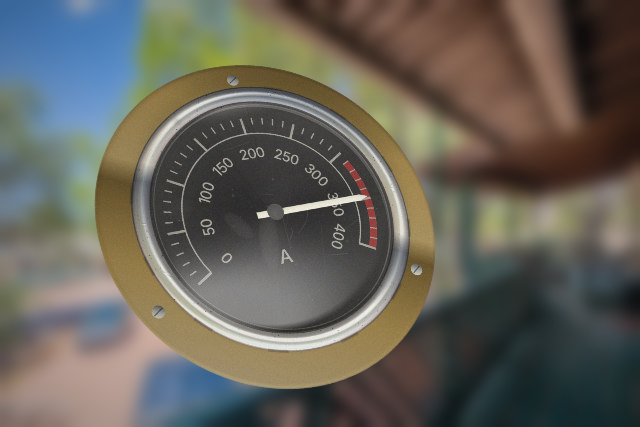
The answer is 350 A
